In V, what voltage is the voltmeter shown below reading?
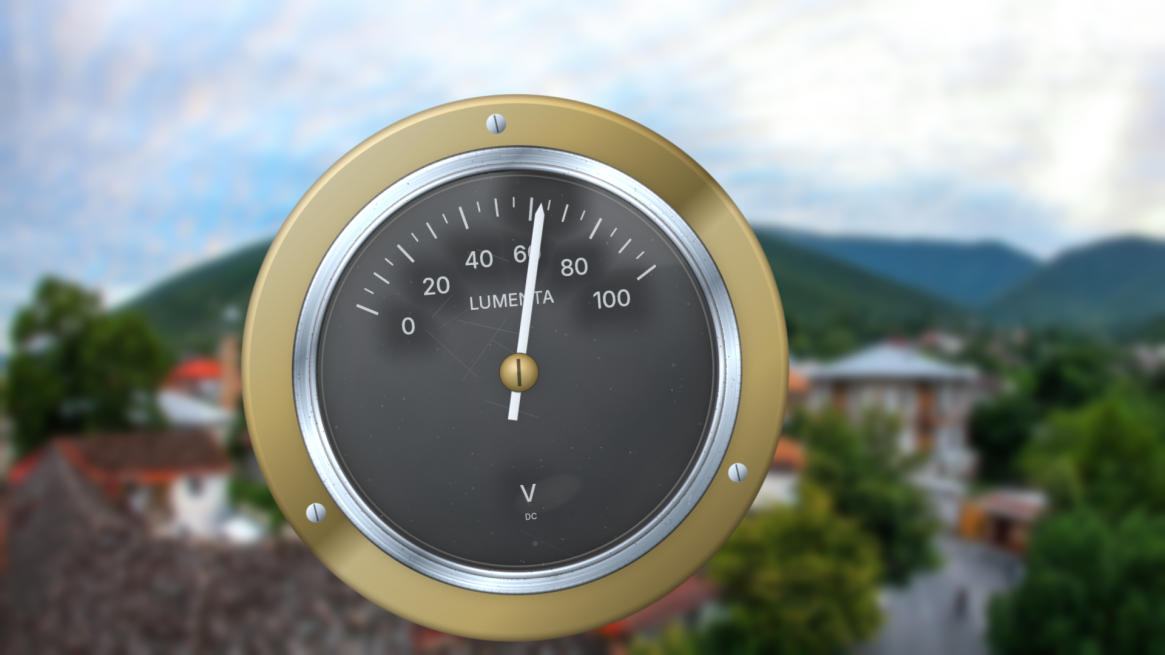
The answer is 62.5 V
